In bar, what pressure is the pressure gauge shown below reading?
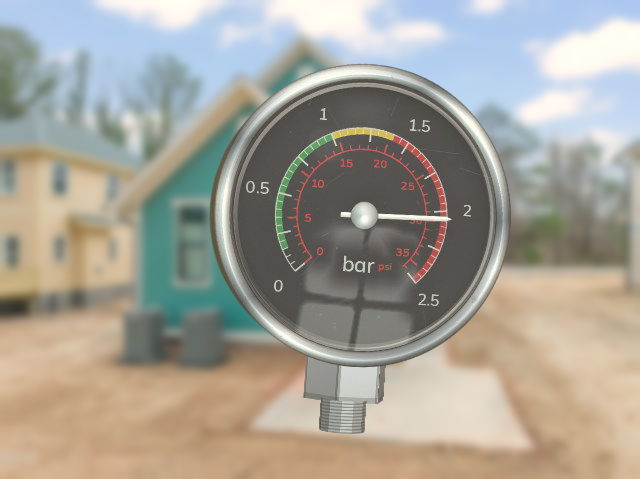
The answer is 2.05 bar
